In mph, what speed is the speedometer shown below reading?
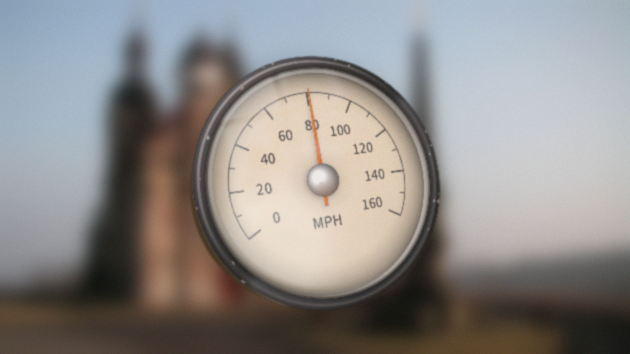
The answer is 80 mph
